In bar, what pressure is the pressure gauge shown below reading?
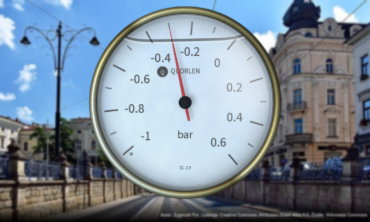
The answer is -0.3 bar
